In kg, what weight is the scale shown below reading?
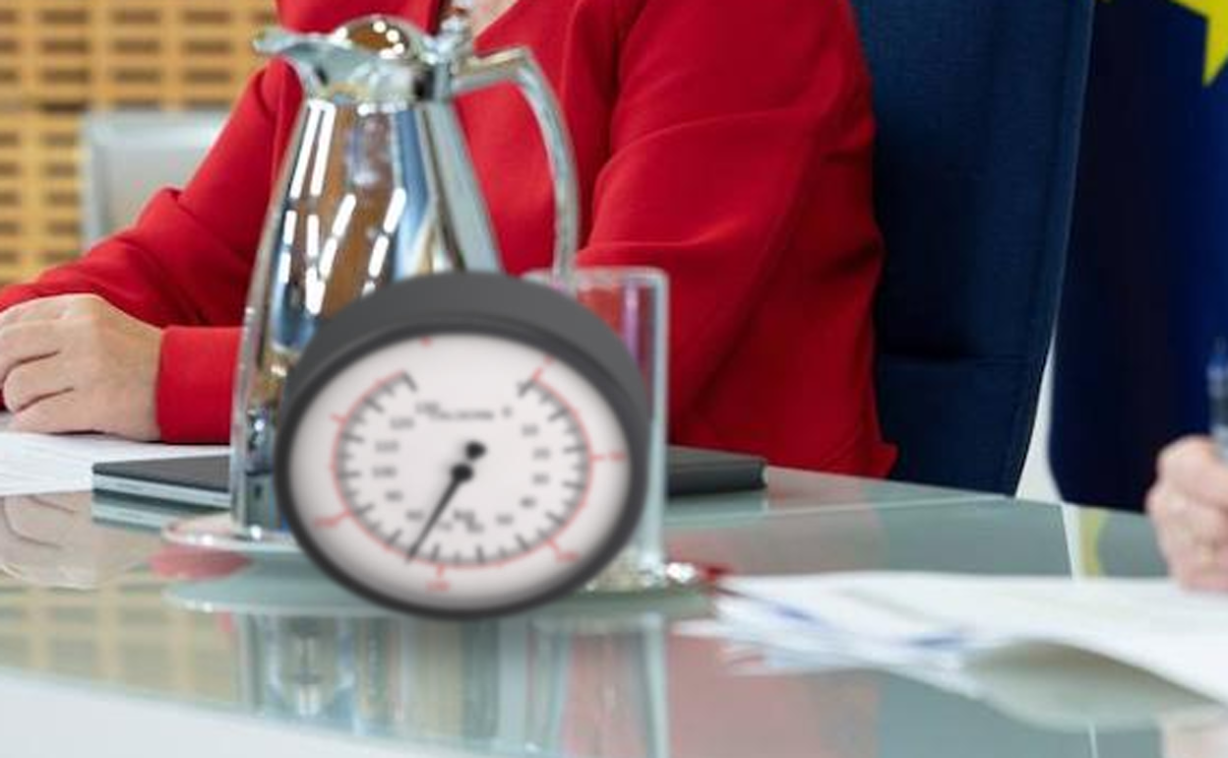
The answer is 75 kg
